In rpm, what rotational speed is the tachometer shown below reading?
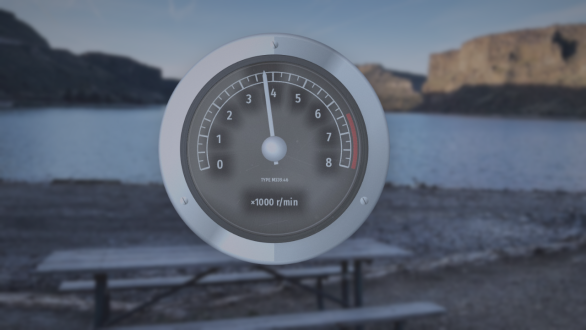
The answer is 3750 rpm
